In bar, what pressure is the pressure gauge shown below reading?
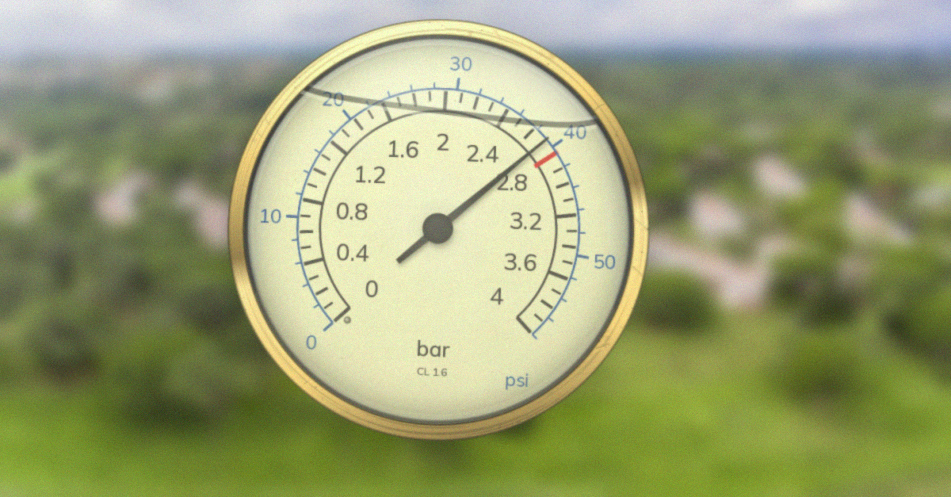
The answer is 2.7 bar
